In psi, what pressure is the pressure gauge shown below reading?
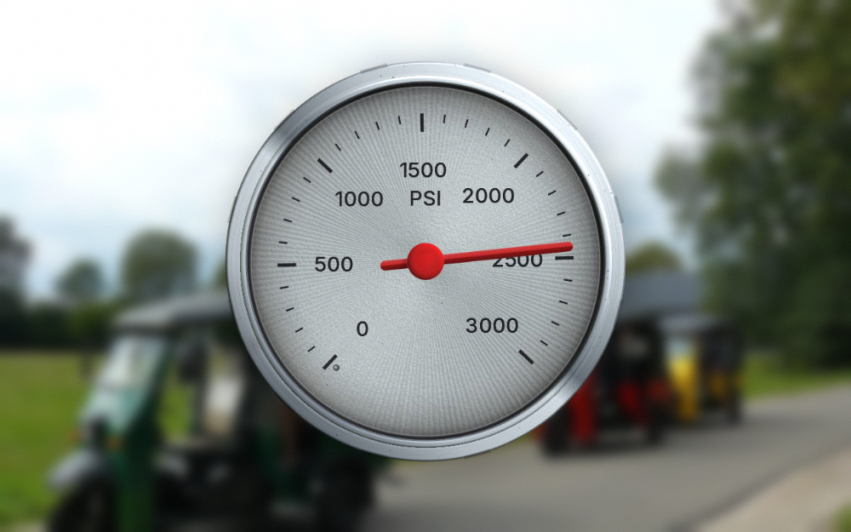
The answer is 2450 psi
